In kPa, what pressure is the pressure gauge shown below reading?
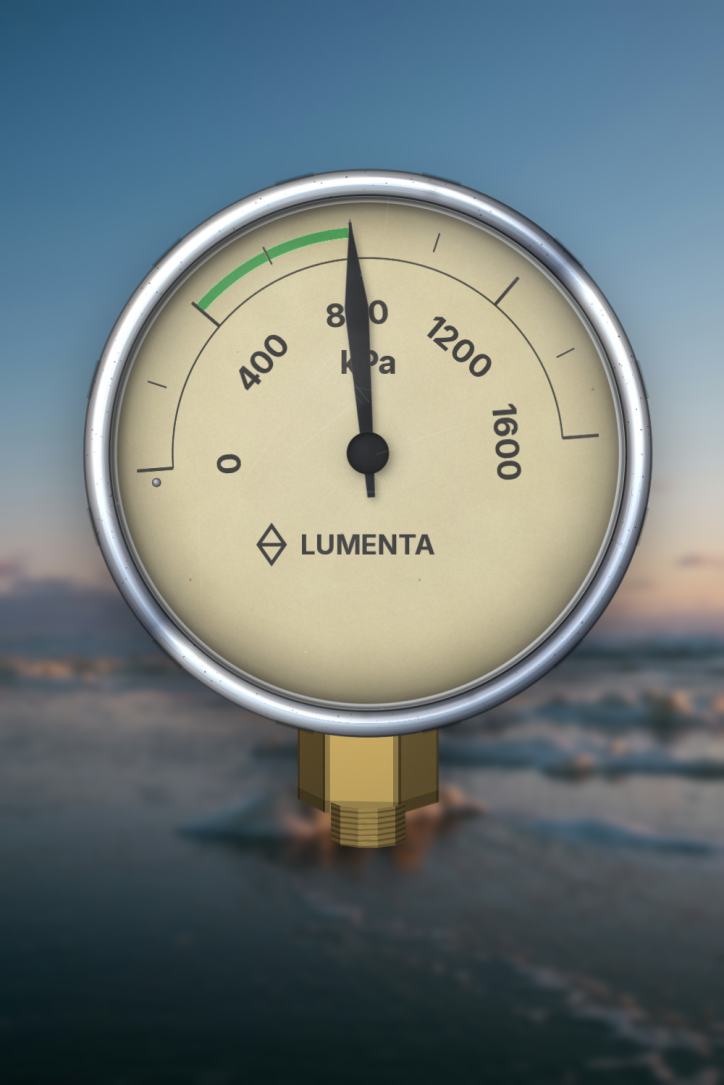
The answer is 800 kPa
